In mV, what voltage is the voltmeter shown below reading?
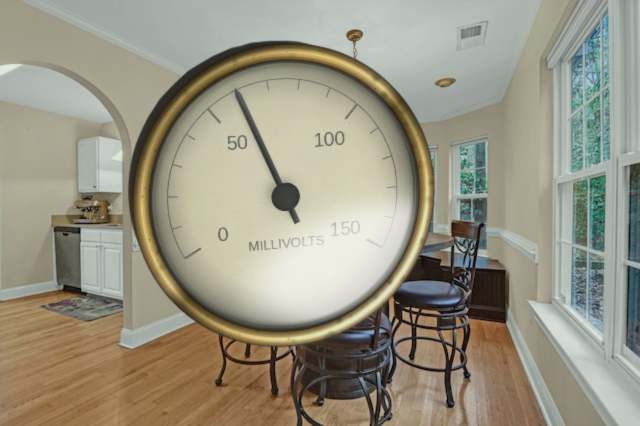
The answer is 60 mV
